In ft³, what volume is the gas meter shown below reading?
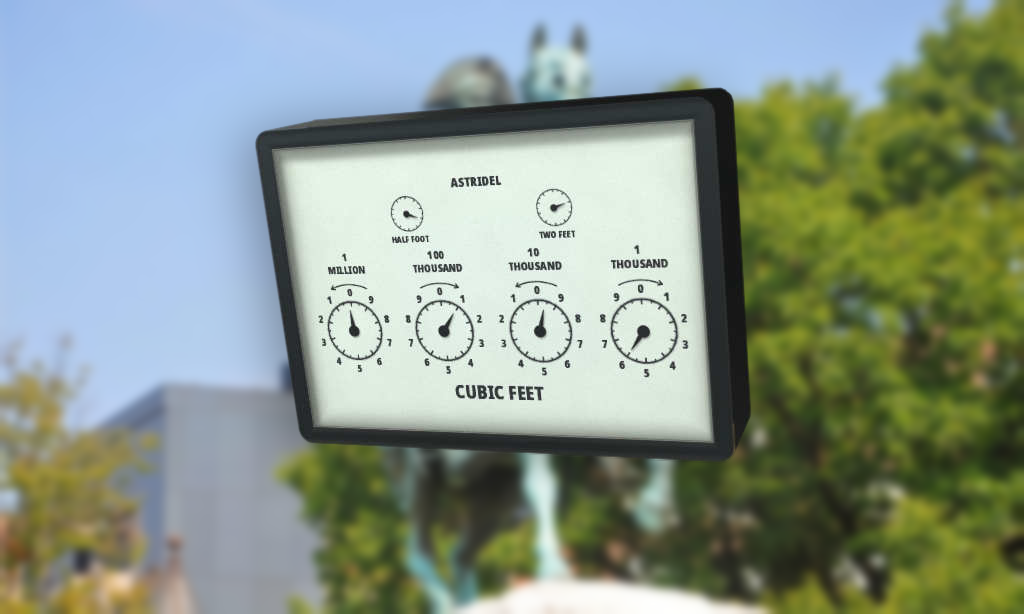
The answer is 9600 ft³
